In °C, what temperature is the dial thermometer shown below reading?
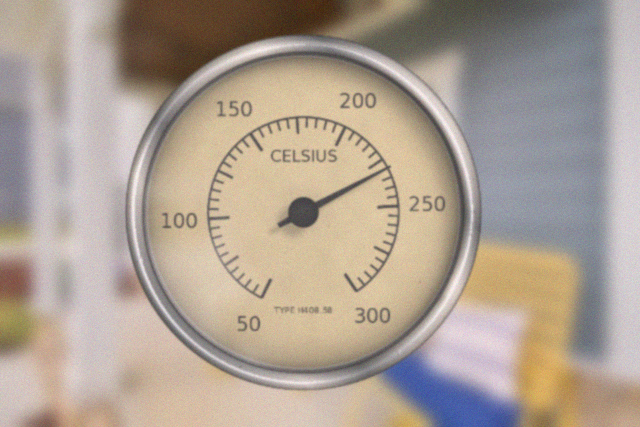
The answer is 230 °C
